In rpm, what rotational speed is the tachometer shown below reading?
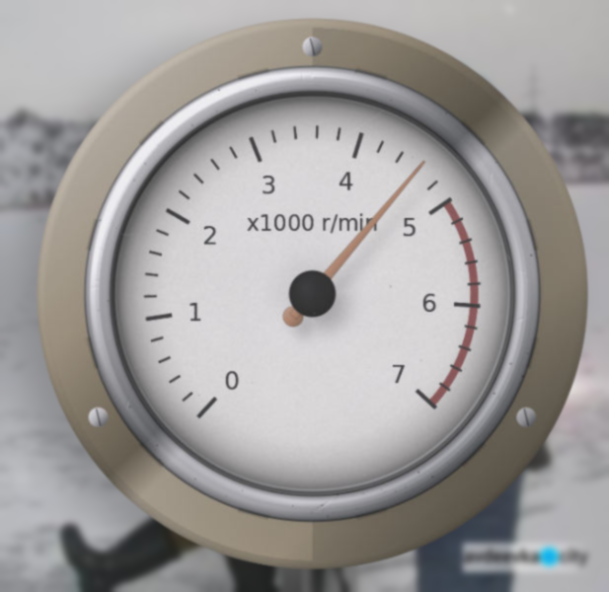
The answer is 4600 rpm
